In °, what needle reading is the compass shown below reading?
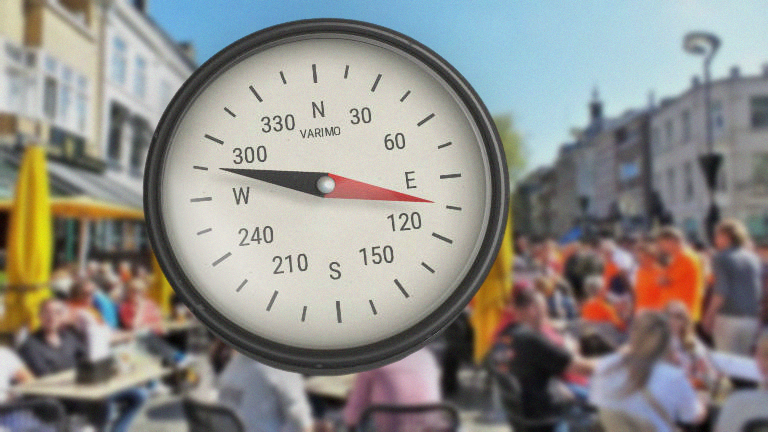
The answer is 105 °
